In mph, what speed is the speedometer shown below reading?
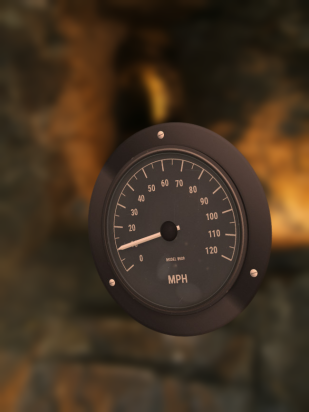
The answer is 10 mph
